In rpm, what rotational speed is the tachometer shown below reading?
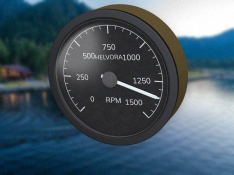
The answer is 1350 rpm
